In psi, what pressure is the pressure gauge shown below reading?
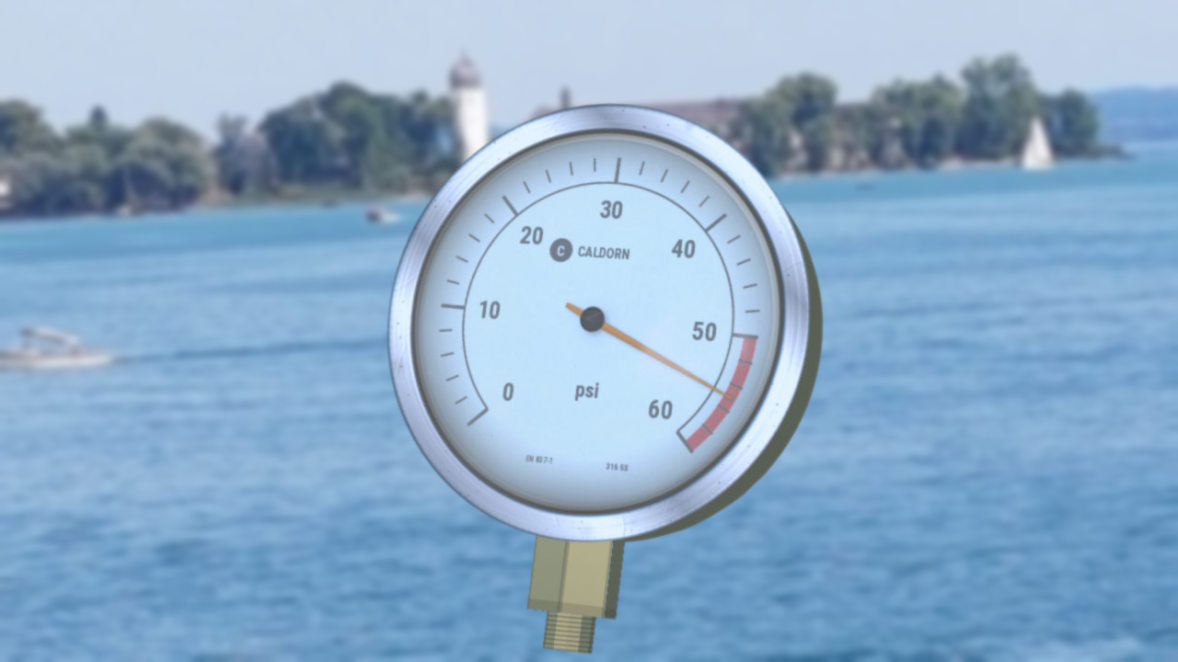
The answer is 55 psi
